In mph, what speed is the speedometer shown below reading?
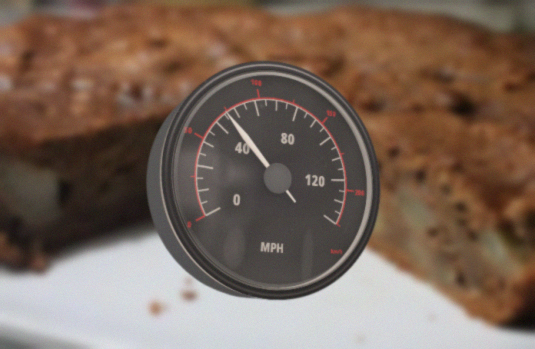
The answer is 45 mph
